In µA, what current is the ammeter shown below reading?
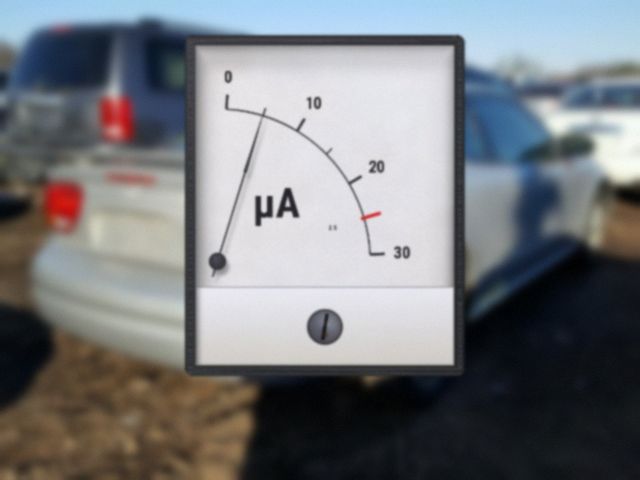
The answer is 5 µA
